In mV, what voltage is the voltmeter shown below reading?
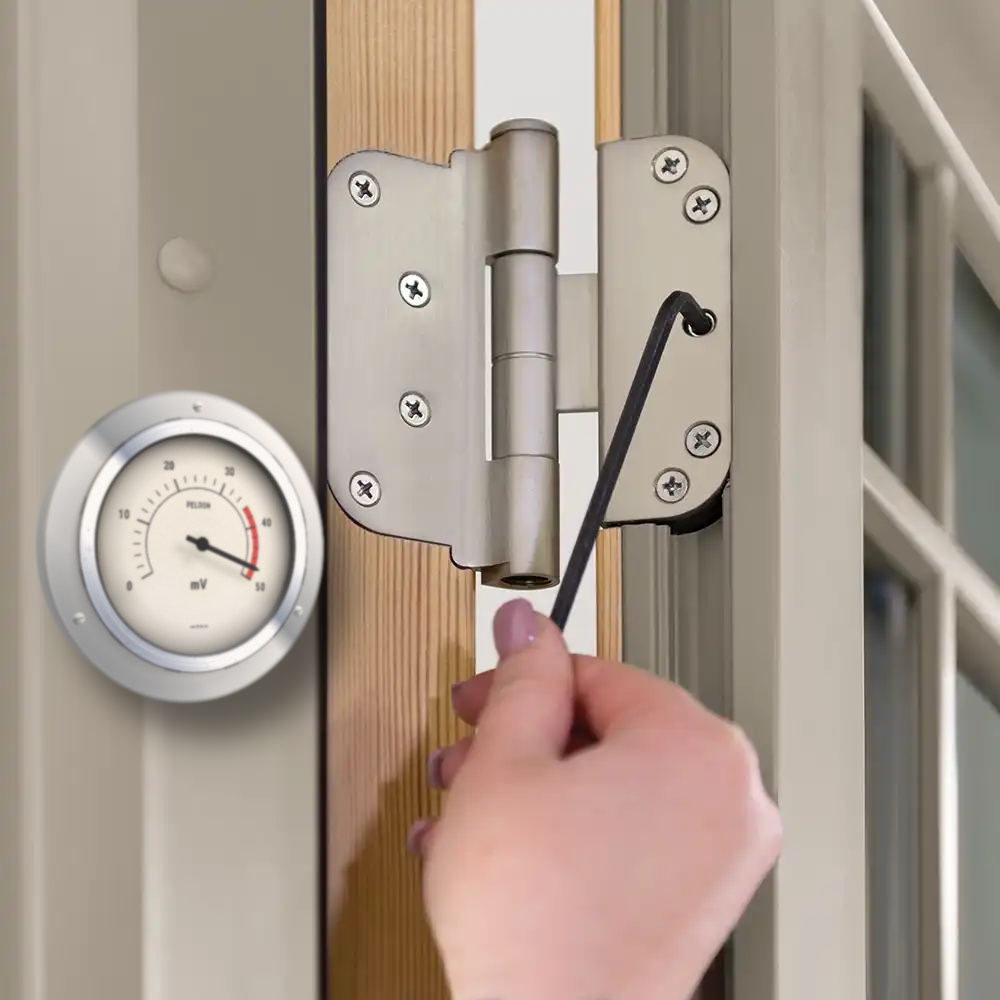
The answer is 48 mV
